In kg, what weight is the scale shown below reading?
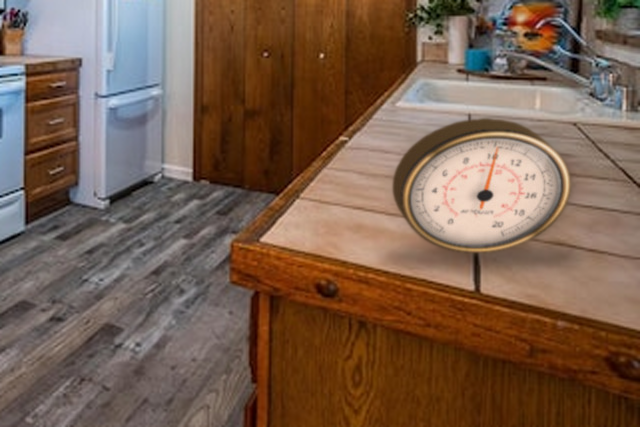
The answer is 10 kg
